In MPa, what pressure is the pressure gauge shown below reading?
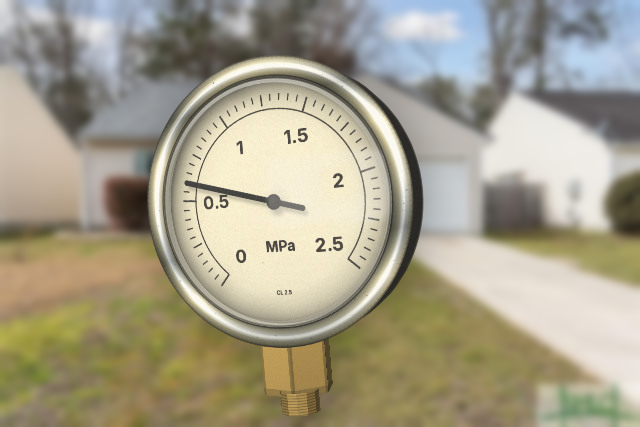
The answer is 0.6 MPa
